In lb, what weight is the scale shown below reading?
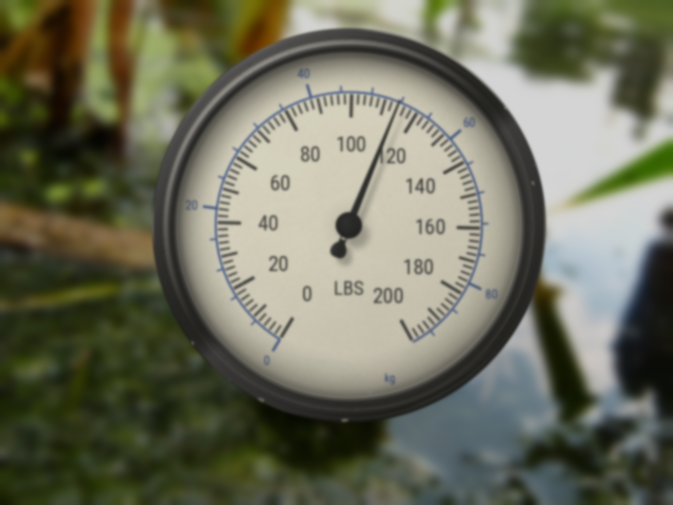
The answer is 114 lb
